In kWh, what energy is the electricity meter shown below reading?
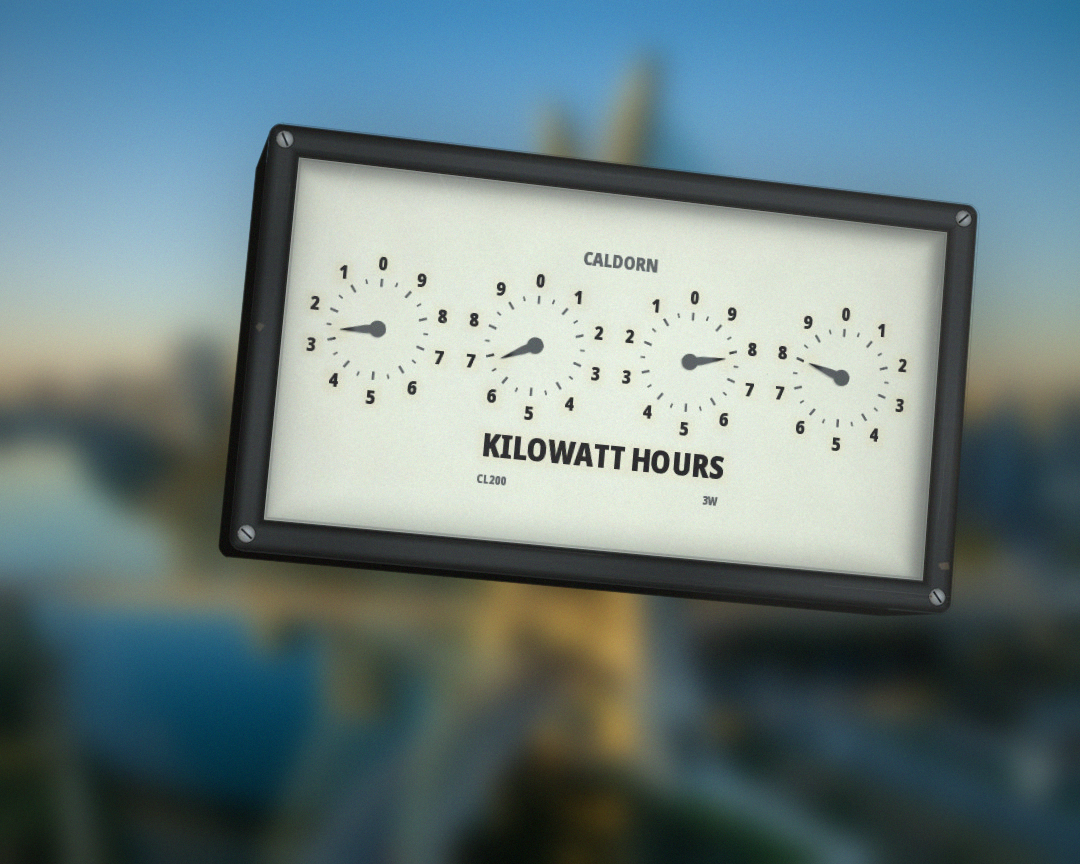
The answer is 2678 kWh
